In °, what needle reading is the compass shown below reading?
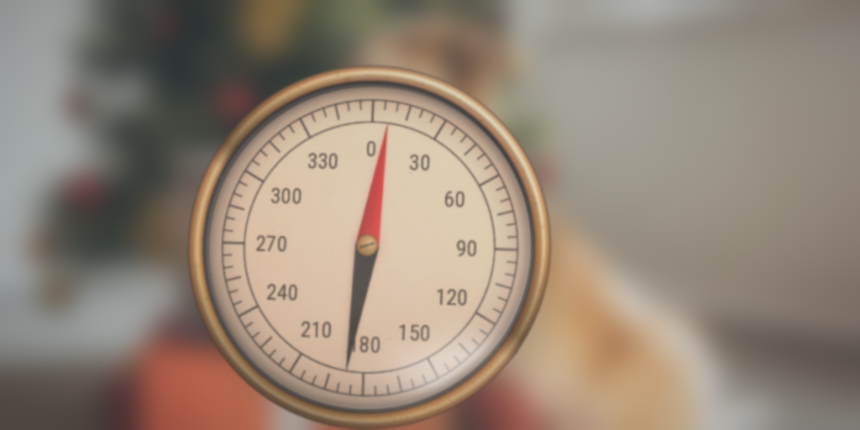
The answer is 7.5 °
